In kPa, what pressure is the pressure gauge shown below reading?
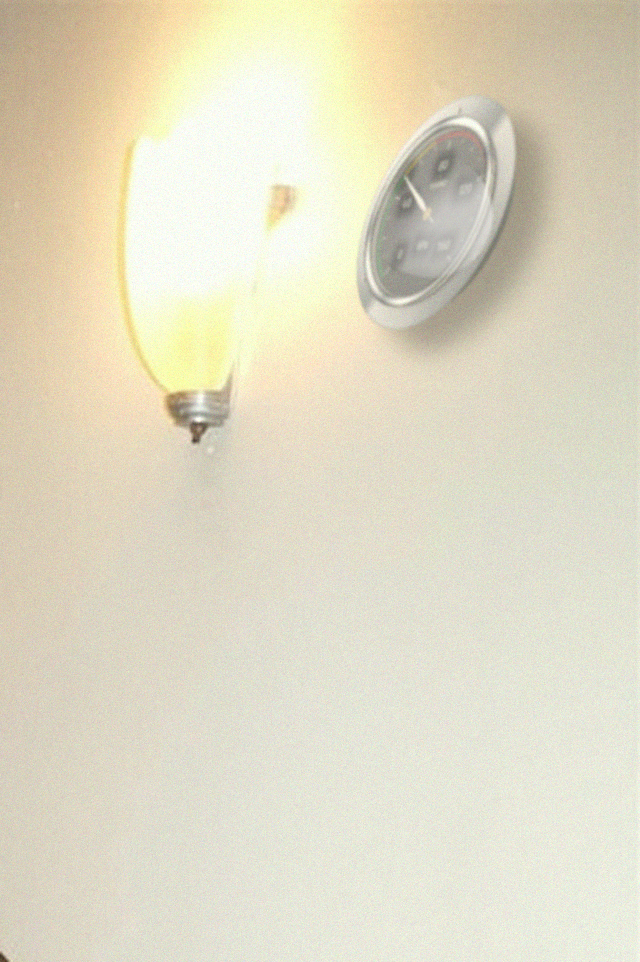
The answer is 50 kPa
